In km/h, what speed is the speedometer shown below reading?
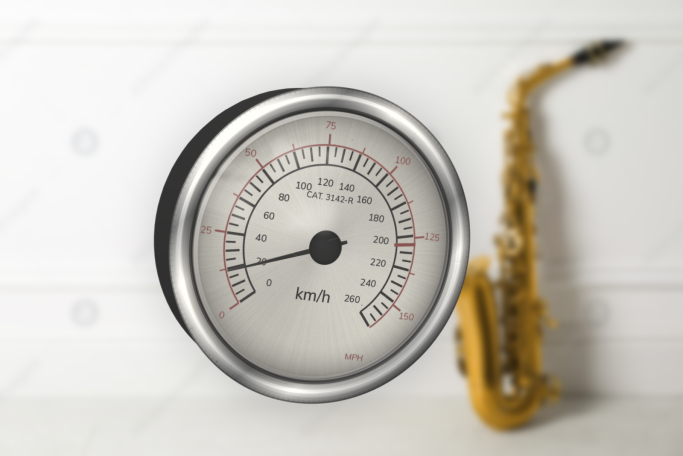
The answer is 20 km/h
